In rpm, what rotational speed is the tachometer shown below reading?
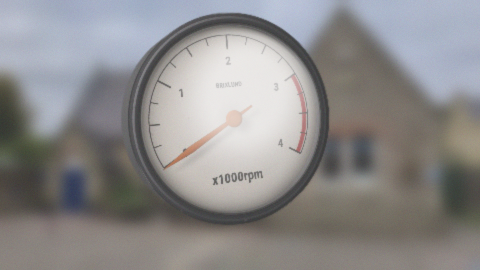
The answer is 0 rpm
